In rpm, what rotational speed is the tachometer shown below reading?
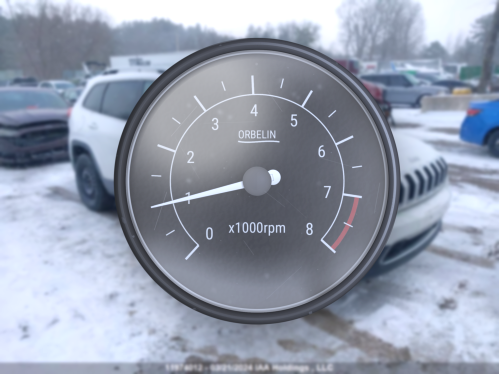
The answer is 1000 rpm
